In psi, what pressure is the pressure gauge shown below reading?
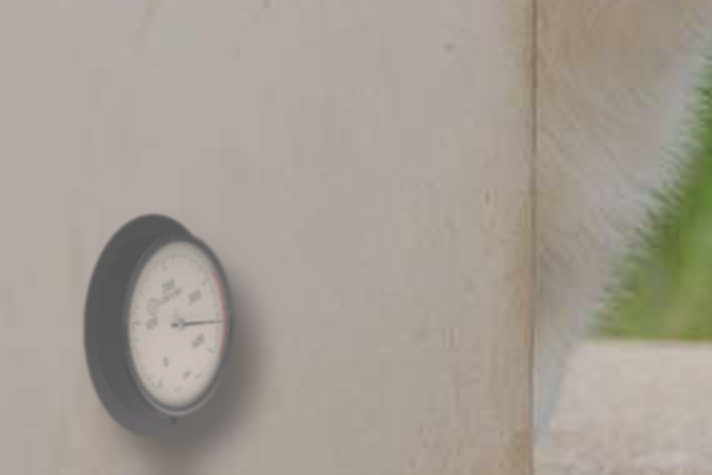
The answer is 360 psi
